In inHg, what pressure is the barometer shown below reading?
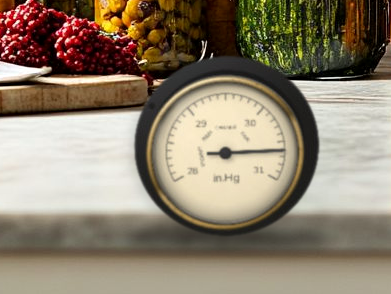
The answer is 30.6 inHg
